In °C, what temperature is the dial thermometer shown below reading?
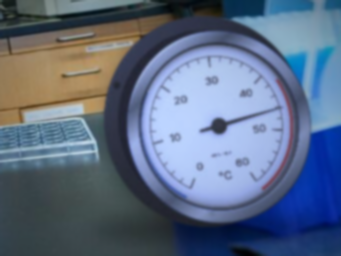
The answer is 46 °C
